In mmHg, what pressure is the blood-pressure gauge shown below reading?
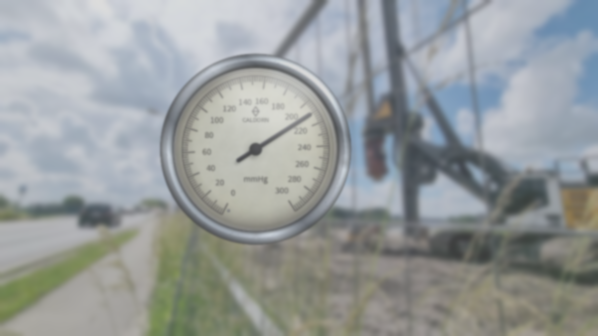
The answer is 210 mmHg
